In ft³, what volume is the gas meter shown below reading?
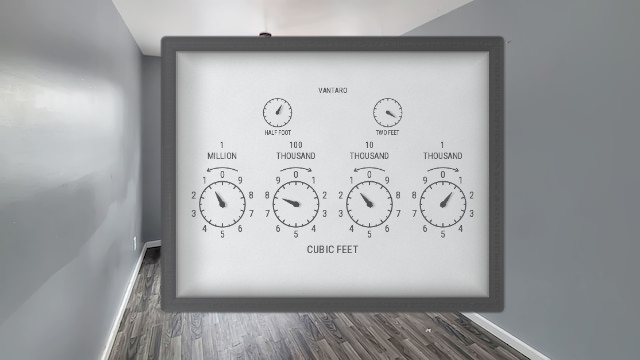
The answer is 81100 ft³
